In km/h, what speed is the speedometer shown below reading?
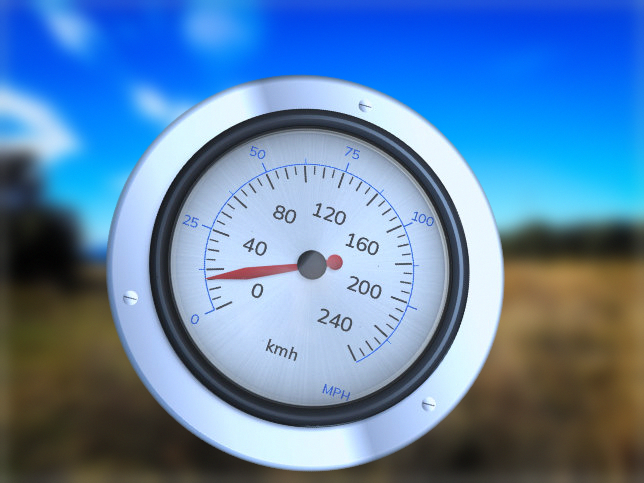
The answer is 15 km/h
